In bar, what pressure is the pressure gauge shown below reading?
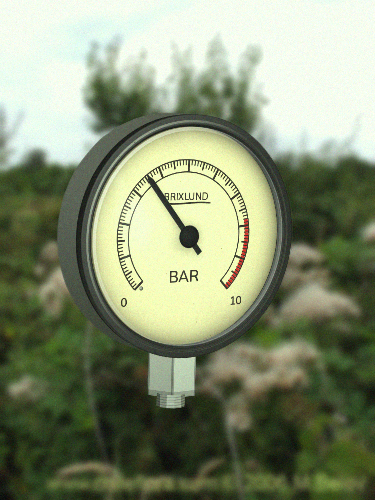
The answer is 3.5 bar
